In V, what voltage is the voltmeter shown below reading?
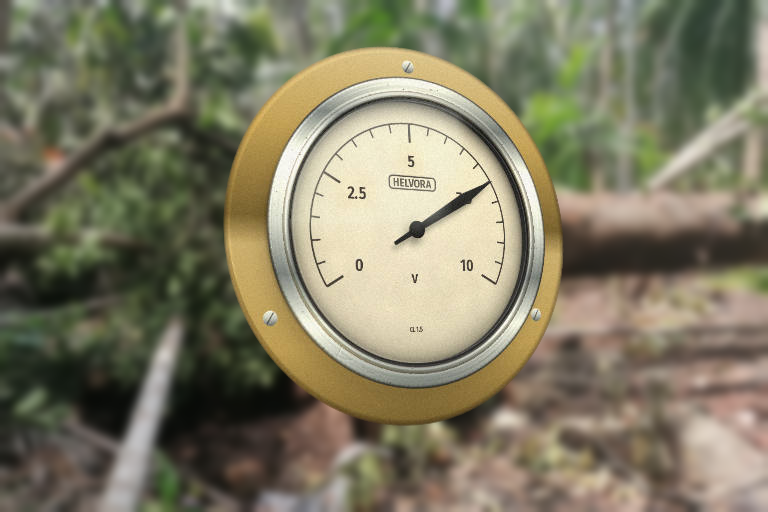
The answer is 7.5 V
